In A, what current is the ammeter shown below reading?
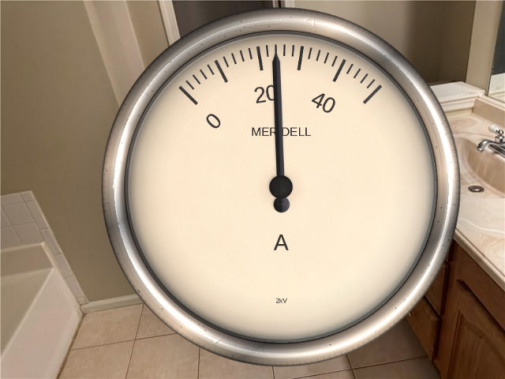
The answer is 24 A
